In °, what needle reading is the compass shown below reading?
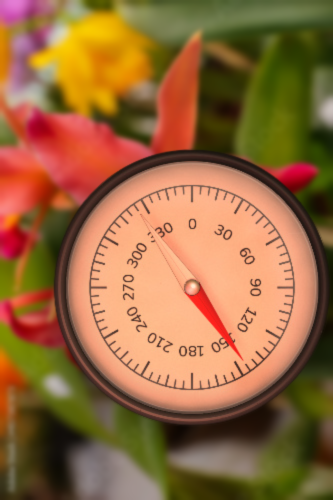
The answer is 145 °
